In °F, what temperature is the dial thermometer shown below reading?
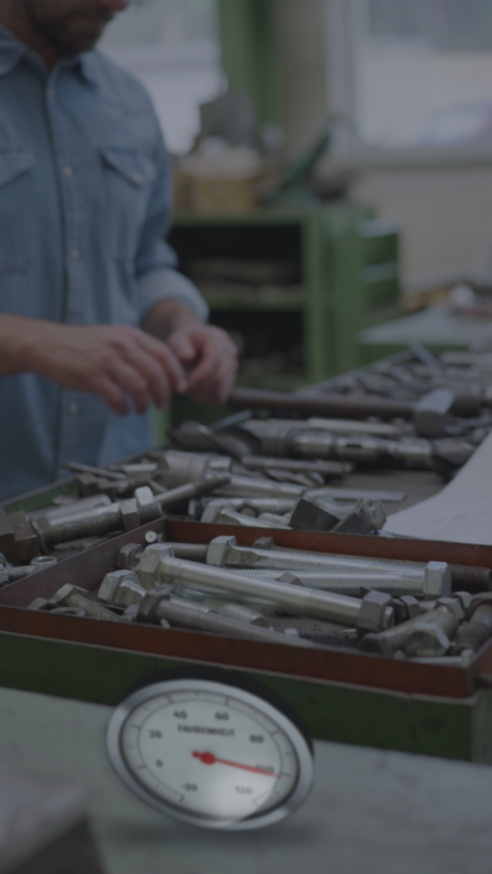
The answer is 100 °F
